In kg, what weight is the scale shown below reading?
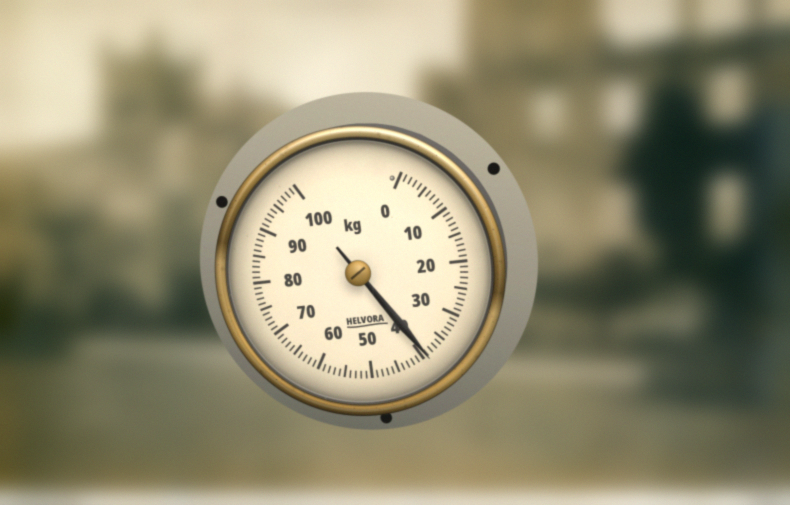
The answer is 39 kg
